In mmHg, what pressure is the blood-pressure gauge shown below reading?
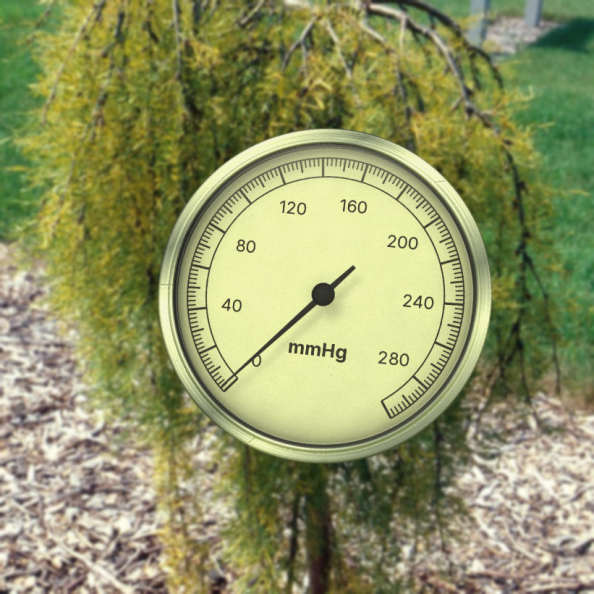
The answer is 2 mmHg
